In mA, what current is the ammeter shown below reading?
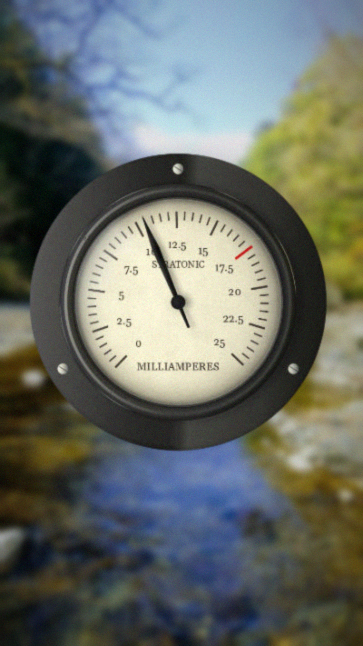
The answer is 10.5 mA
